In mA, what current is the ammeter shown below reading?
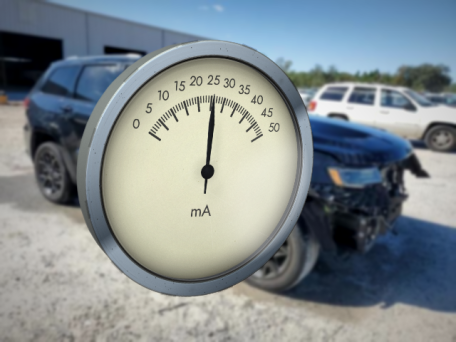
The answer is 25 mA
